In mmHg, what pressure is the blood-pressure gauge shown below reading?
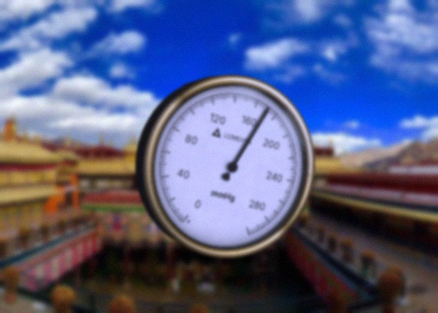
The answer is 170 mmHg
